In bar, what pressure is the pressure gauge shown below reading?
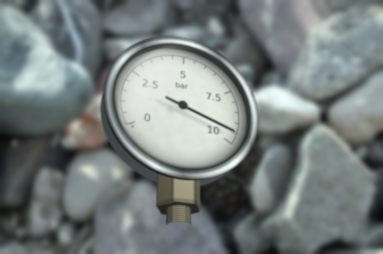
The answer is 9.5 bar
